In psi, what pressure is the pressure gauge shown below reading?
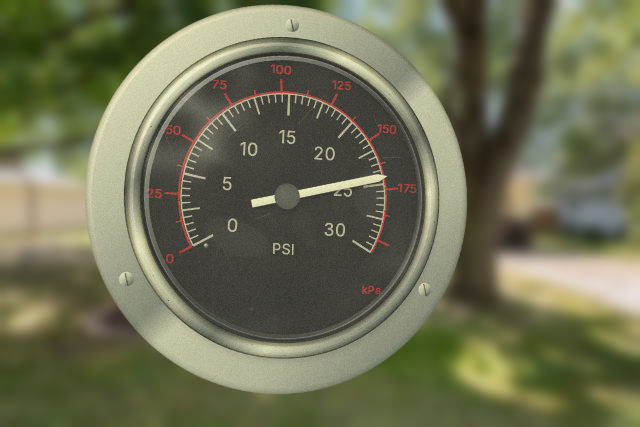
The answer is 24.5 psi
